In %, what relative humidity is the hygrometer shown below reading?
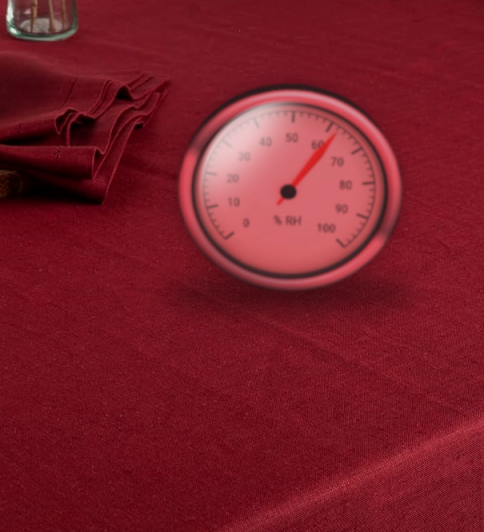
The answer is 62 %
